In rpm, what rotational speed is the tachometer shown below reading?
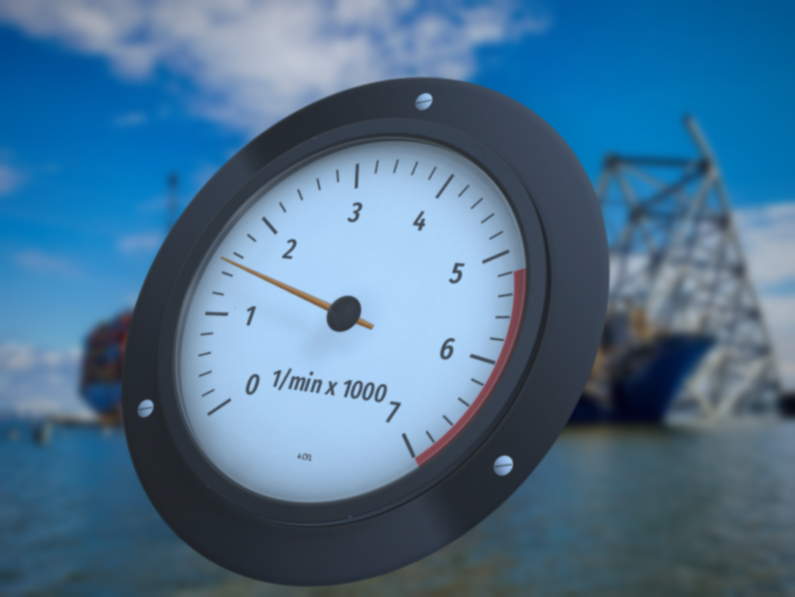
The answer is 1500 rpm
